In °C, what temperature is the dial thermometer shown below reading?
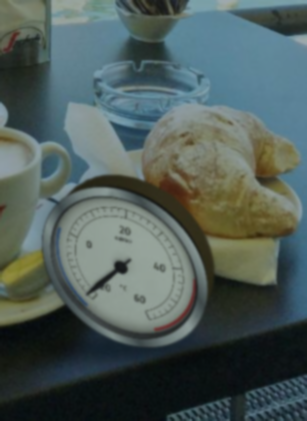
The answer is -18 °C
